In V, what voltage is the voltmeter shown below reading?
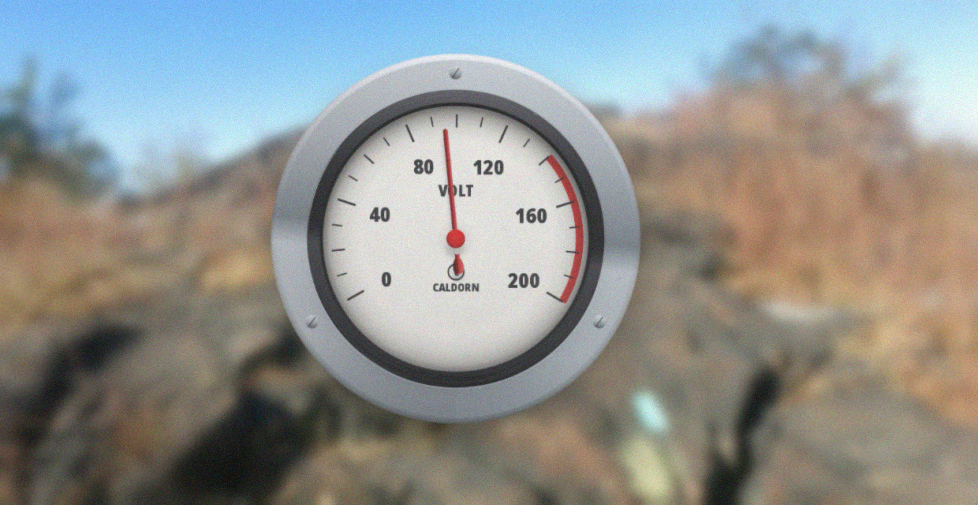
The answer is 95 V
